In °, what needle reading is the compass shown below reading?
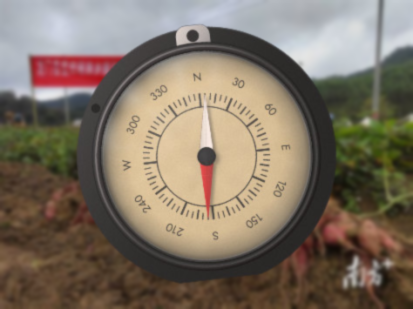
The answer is 185 °
